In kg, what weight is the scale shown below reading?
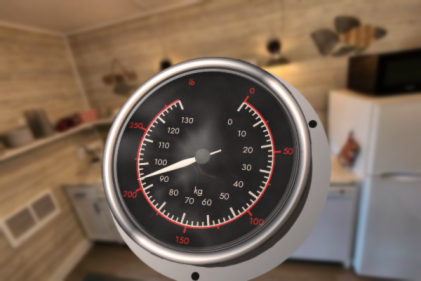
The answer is 94 kg
